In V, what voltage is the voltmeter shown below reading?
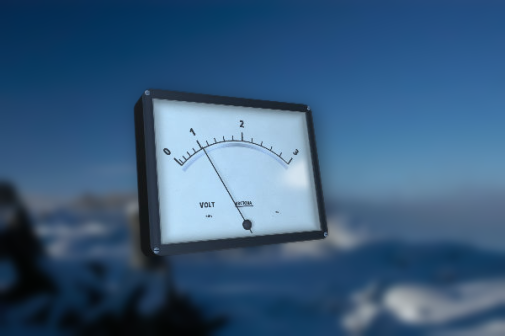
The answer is 1 V
